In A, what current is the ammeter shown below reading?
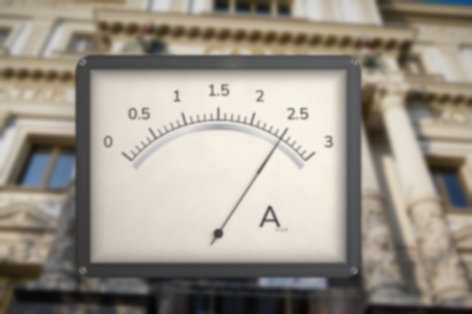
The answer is 2.5 A
